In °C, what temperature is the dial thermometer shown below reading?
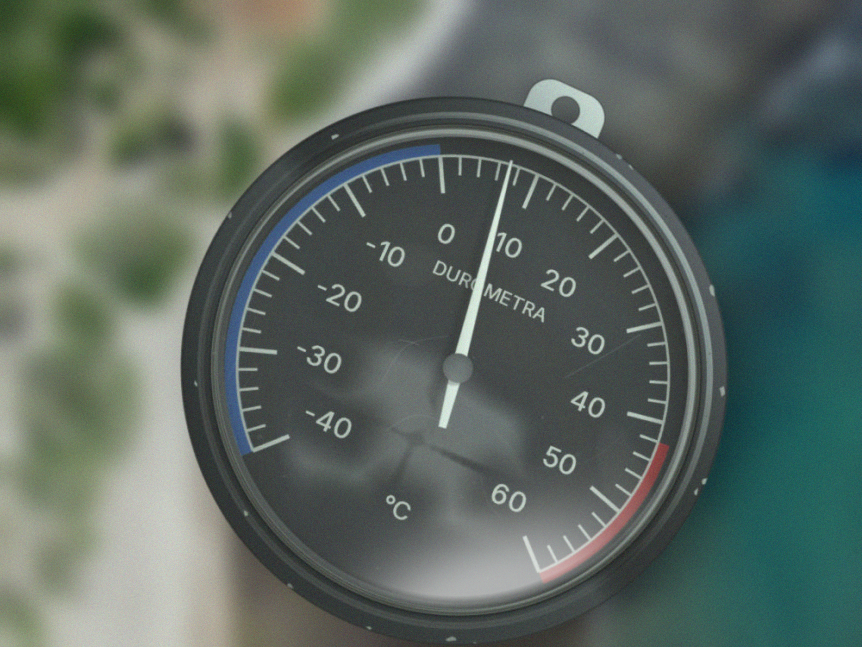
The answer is 7 °C
